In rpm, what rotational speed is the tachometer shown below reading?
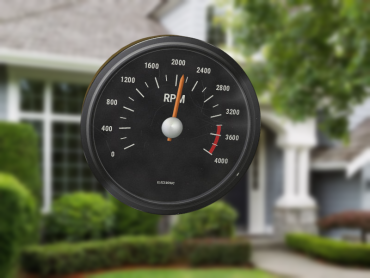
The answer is 2100 rpm
